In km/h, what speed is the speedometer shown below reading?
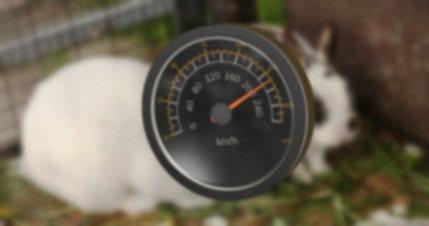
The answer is 210 km/h
